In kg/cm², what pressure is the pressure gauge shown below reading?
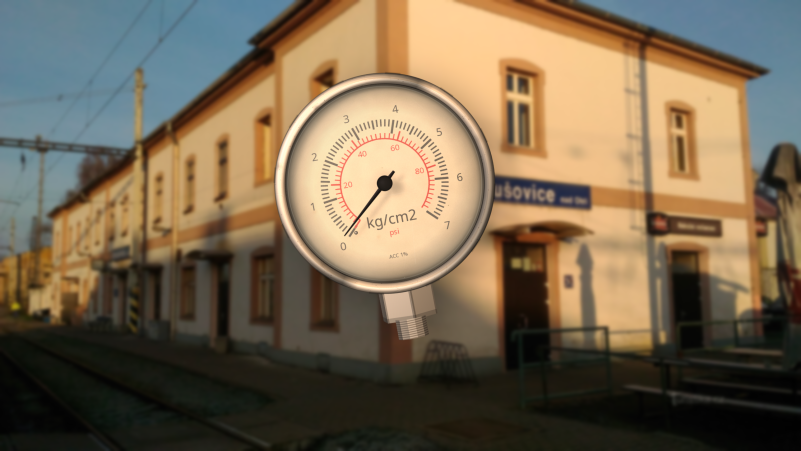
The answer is 0.1 kg/cm²
